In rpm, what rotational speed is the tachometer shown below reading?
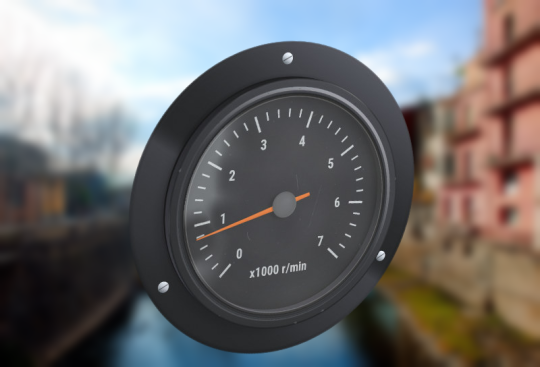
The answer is 800 rpm
